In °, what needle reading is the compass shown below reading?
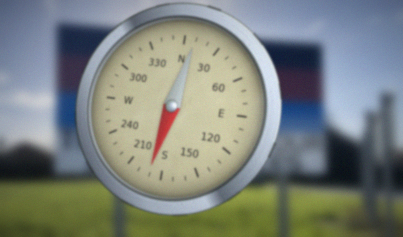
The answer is 190 °
